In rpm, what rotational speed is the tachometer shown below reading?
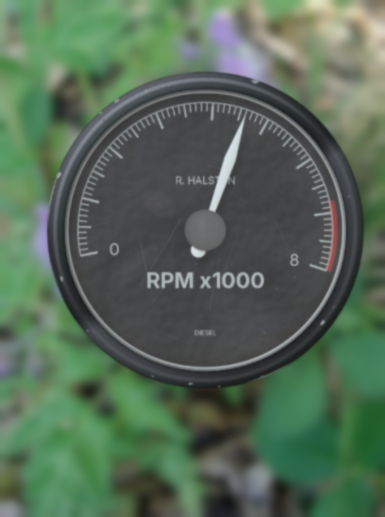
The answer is 4600 rpm
